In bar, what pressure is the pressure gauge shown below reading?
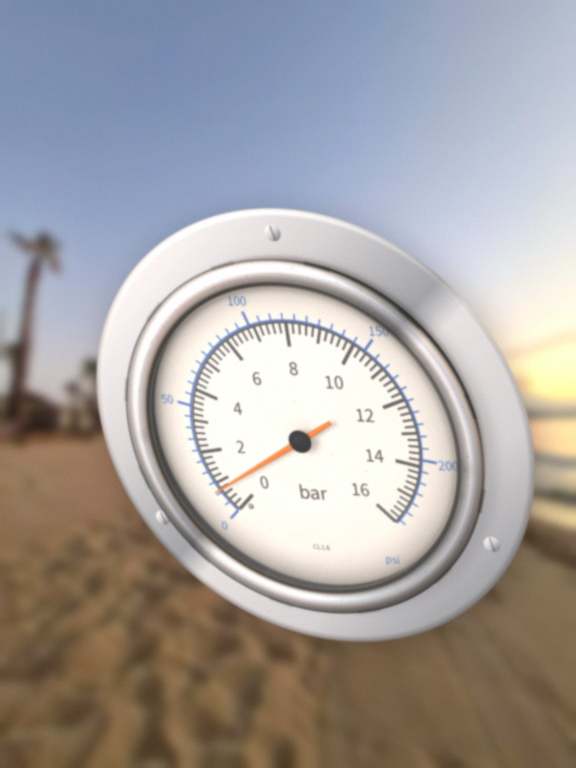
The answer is 0.8 bar
